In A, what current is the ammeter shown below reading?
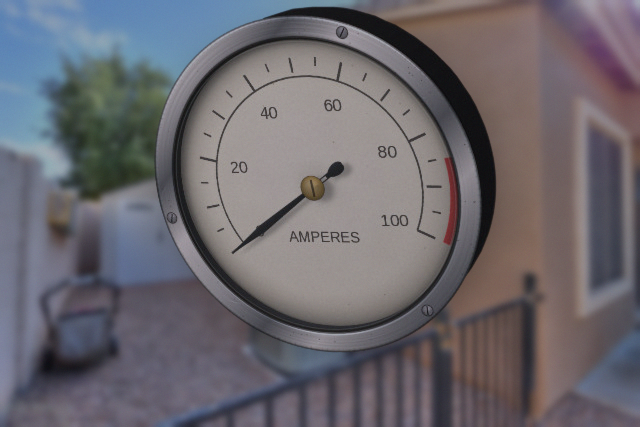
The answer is 0 A
